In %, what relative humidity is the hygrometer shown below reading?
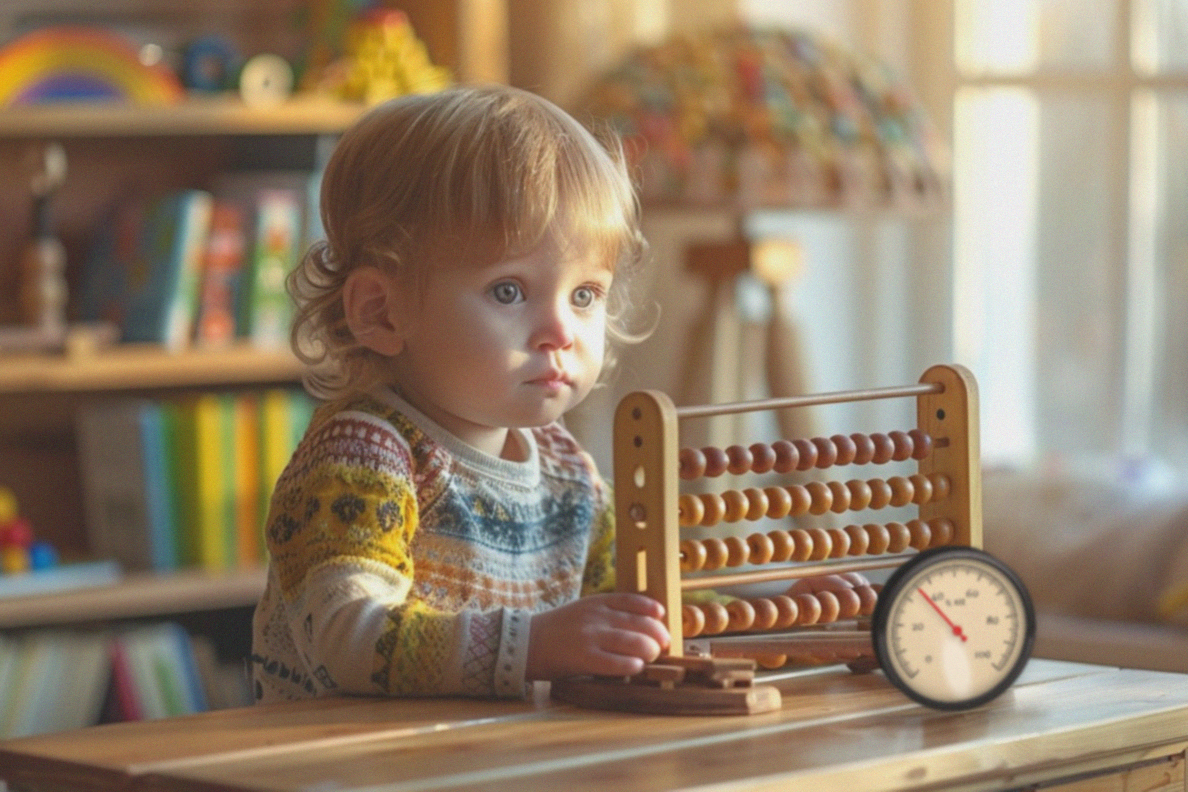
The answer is 35 %
